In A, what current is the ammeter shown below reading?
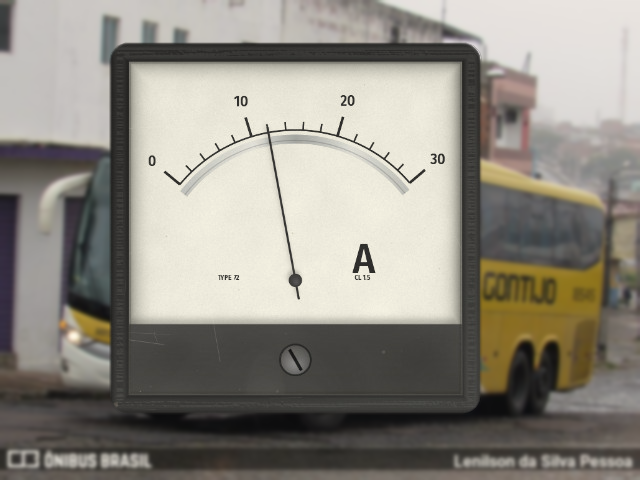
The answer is 12 A
